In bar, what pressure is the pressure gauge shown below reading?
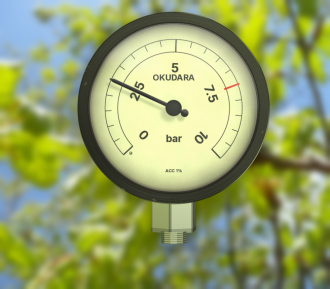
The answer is 2.5 bar
